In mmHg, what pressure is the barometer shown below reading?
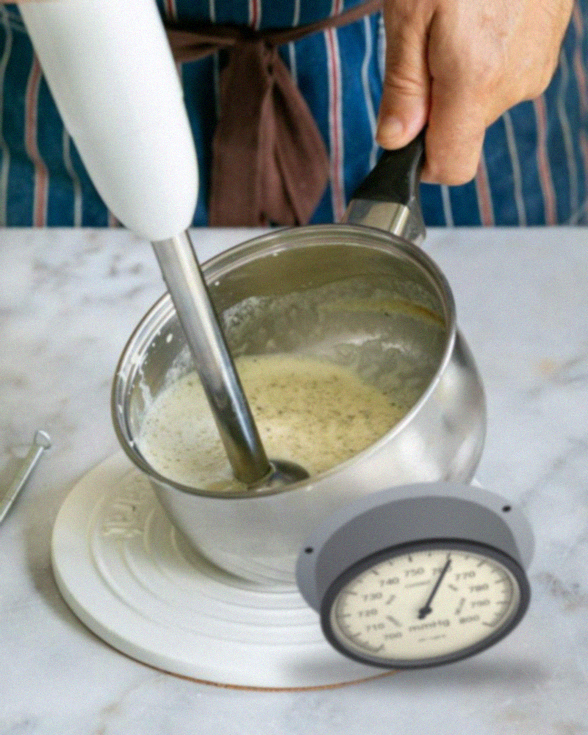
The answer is 760 mmHg
